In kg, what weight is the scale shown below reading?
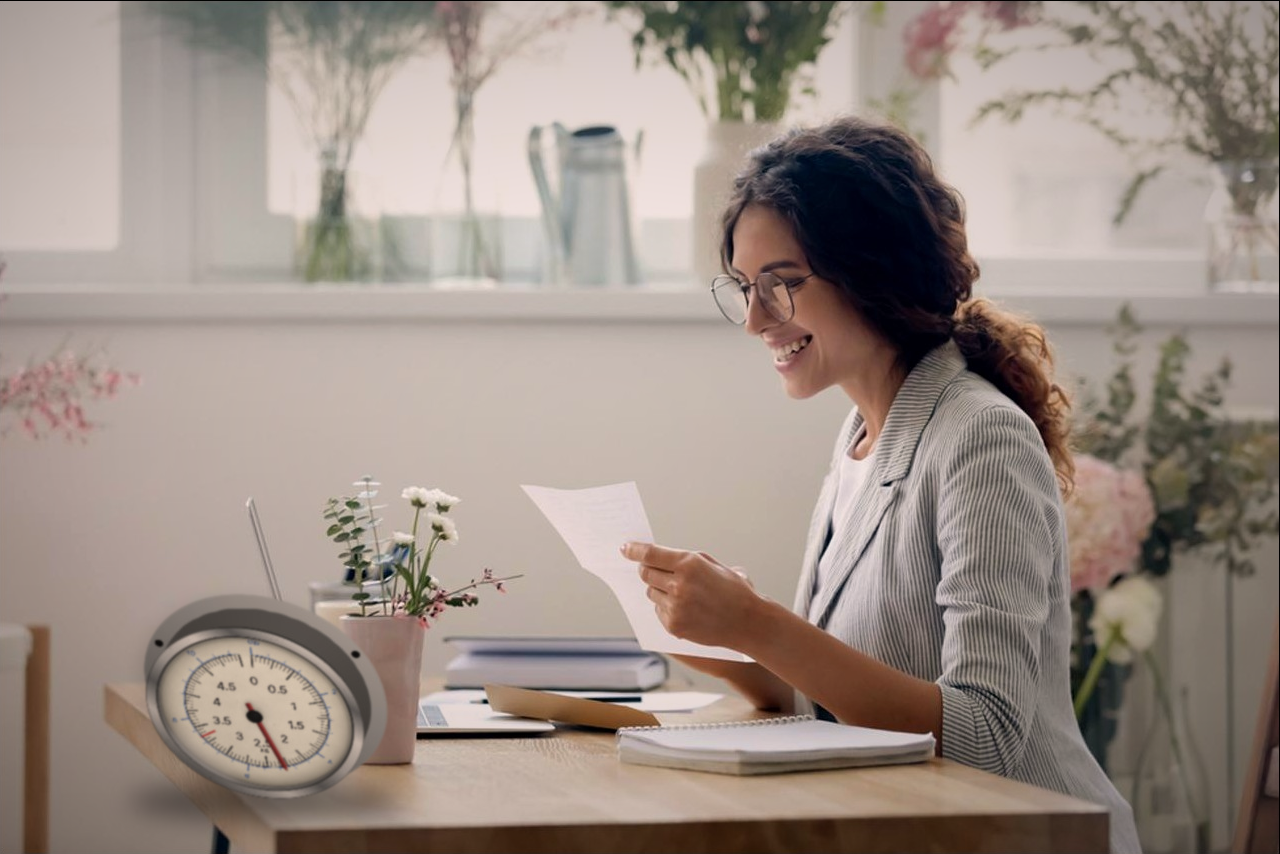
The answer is 2.25 kg
